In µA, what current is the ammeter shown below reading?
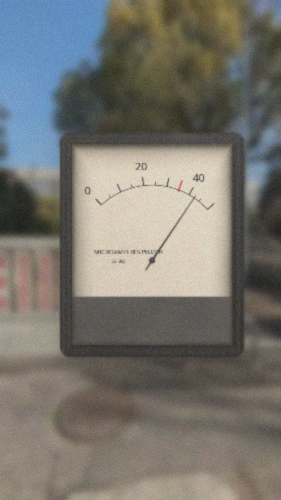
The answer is 42.5 µA
